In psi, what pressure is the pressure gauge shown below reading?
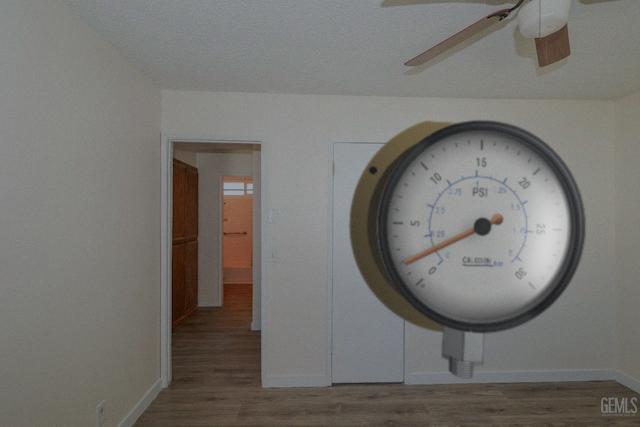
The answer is 2 psi
